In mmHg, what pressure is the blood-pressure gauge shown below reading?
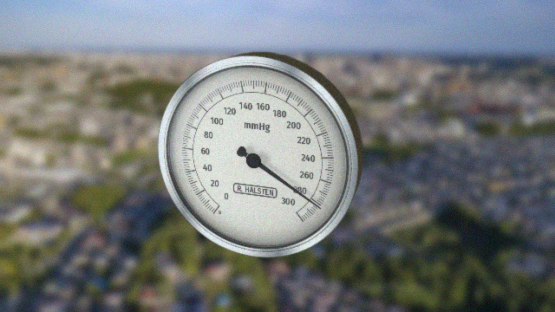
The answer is 280 mmHg
